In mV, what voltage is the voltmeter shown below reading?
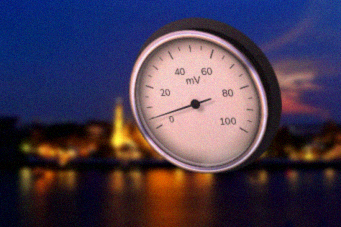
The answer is 5 mV
